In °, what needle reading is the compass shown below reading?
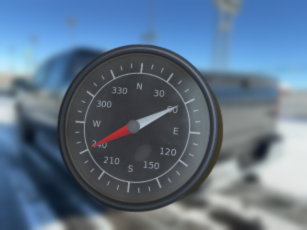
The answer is 240 °
